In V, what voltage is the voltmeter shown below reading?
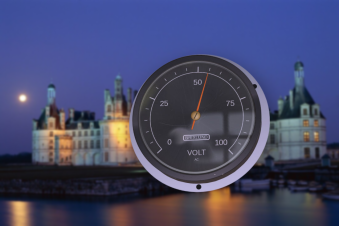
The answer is 55 V
